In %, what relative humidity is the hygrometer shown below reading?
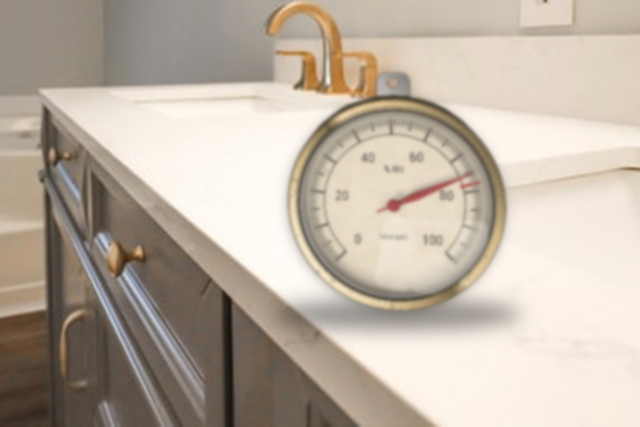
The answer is 75 %
